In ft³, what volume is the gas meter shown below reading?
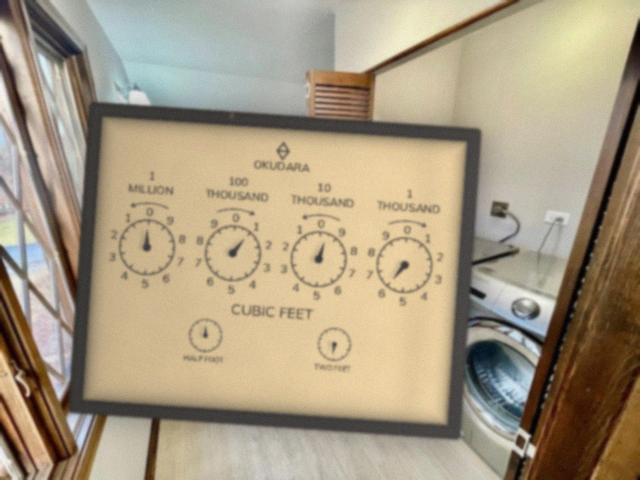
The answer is 9600 ft³
